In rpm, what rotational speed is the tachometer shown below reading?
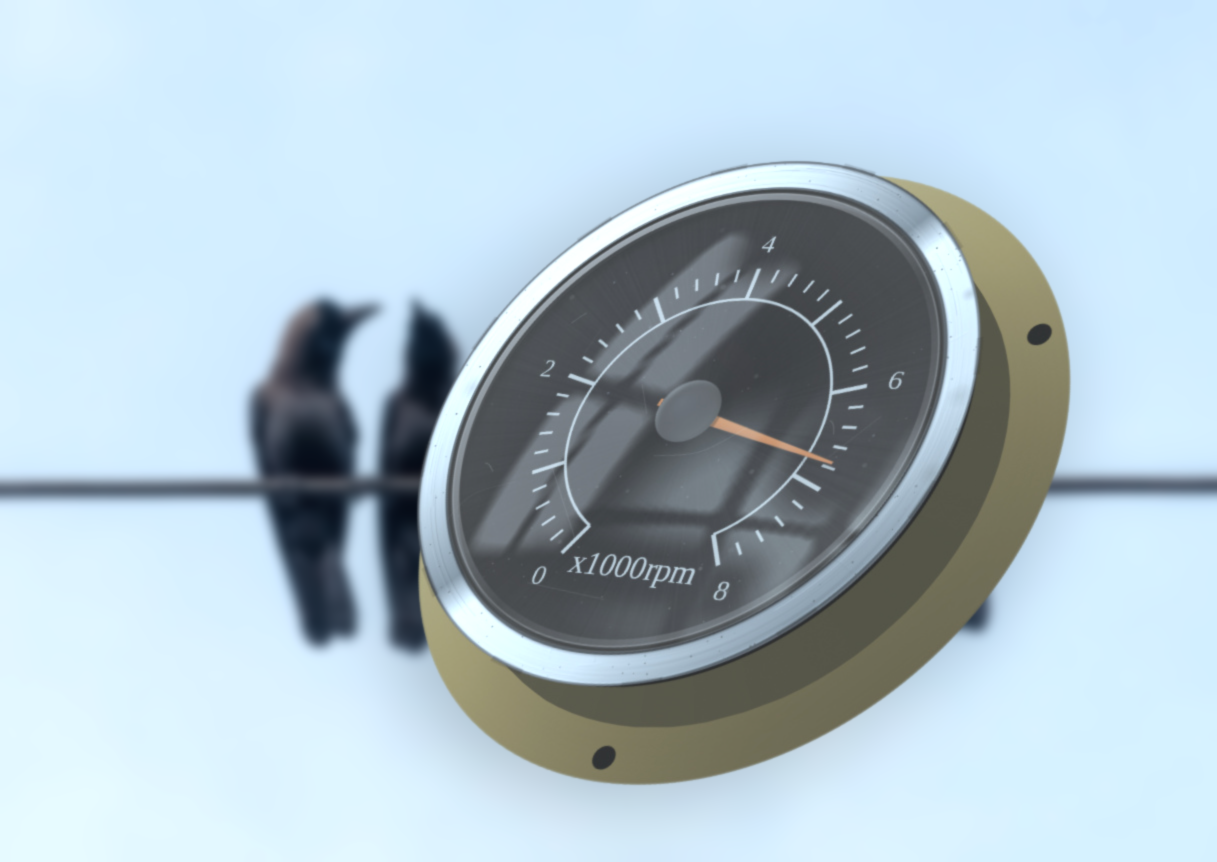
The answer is 6800 rpm
